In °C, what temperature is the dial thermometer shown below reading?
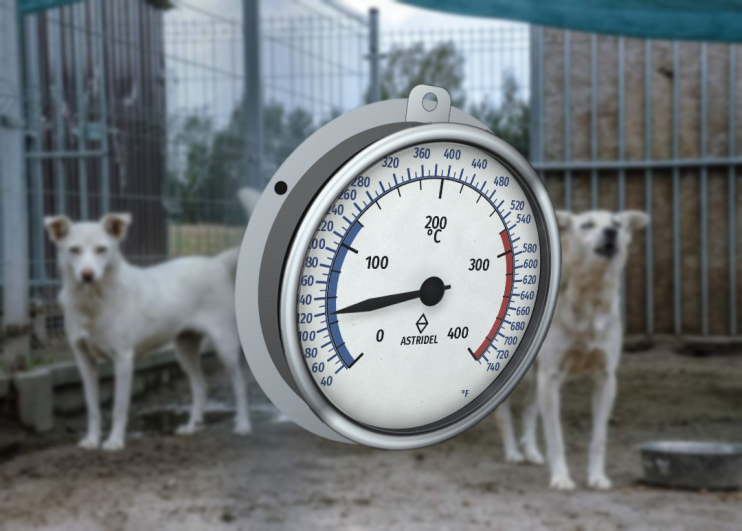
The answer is 50 °C
